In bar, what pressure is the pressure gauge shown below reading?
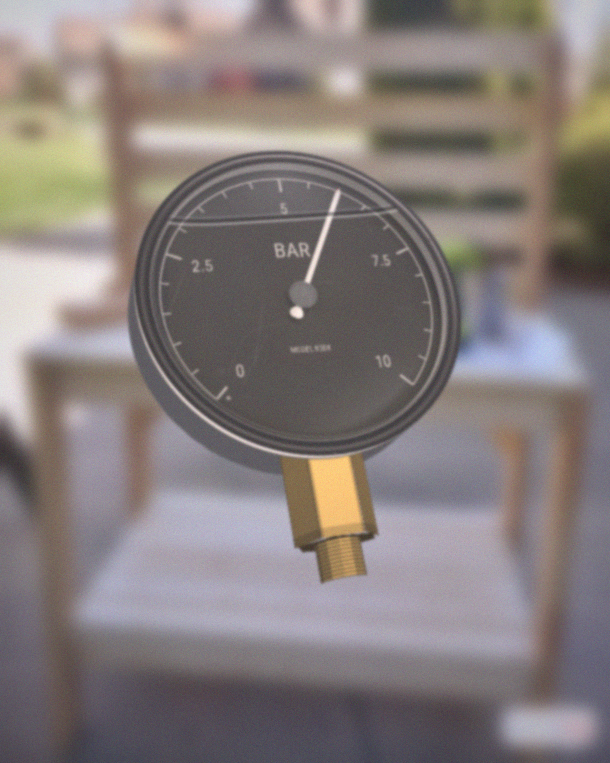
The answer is 6 bar
